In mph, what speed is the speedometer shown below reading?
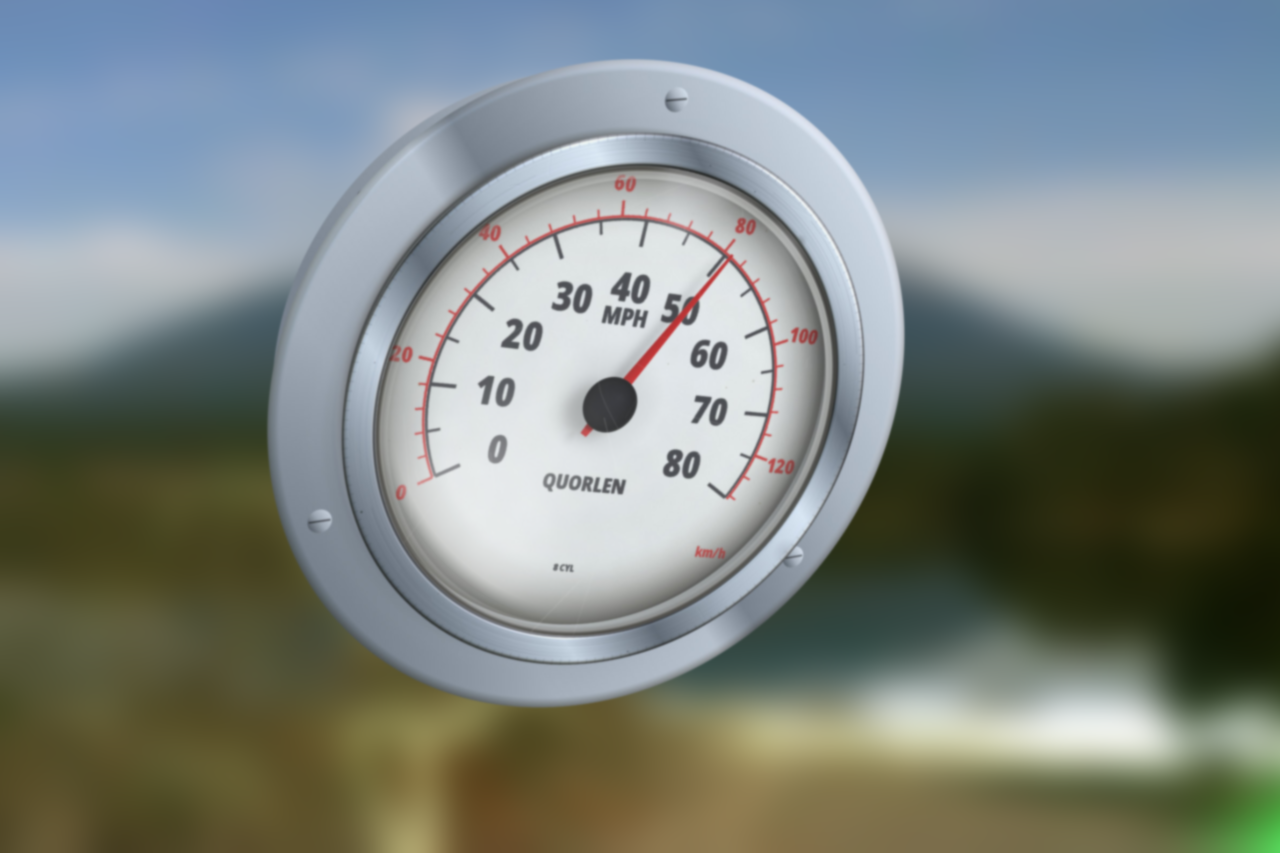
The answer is 50 mph
